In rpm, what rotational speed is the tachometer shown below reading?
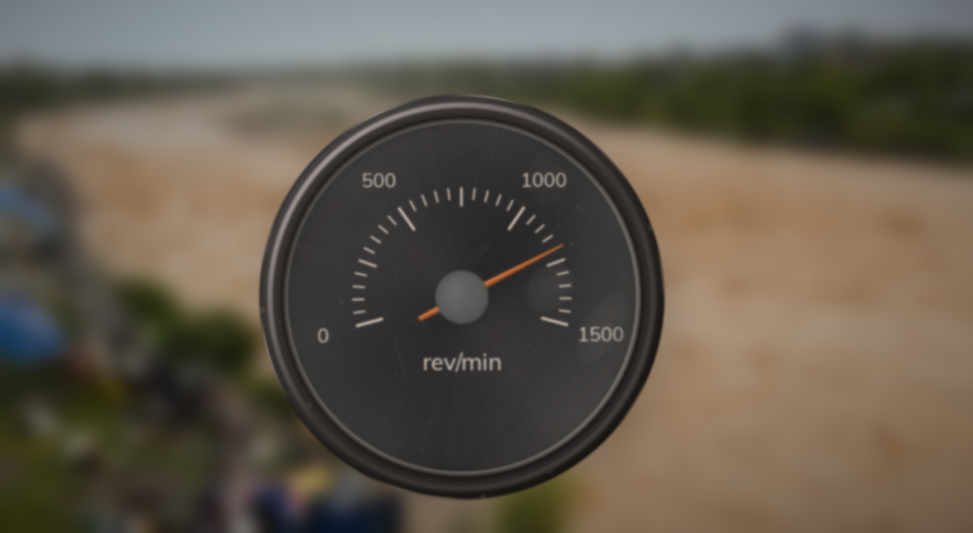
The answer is 1200 rpm
